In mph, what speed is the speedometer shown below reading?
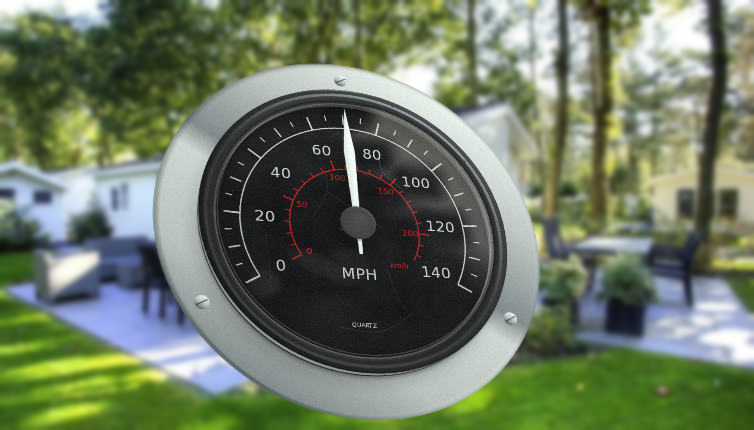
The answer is 70 mph
